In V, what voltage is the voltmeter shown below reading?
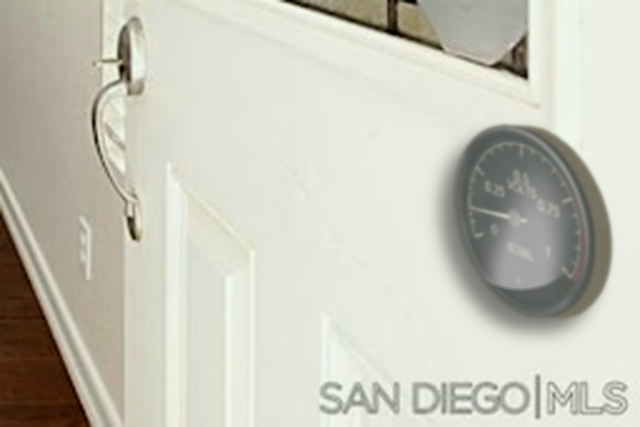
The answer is 0.1 V
